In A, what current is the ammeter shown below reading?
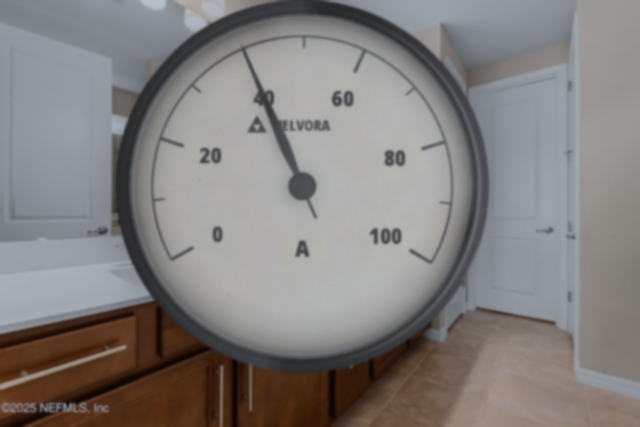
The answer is 40 A
